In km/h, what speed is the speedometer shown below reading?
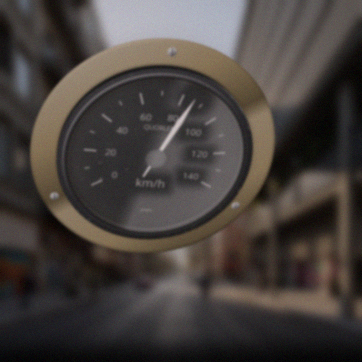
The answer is 85 km/h
